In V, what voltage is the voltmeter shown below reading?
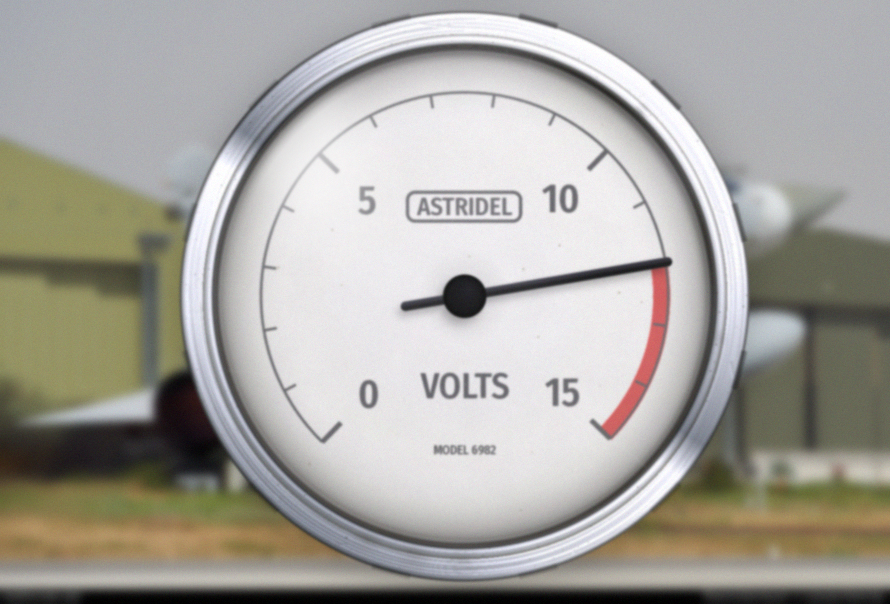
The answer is 12 V
